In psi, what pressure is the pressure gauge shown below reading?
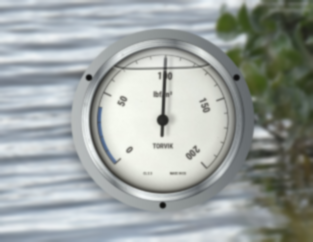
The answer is 100 psi
